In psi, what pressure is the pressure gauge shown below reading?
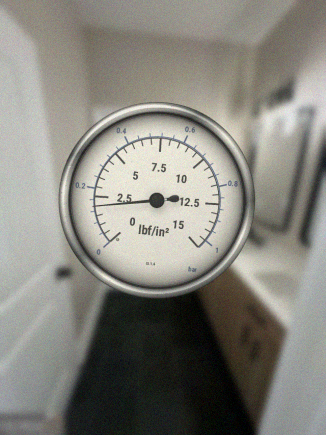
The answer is 2 psi
